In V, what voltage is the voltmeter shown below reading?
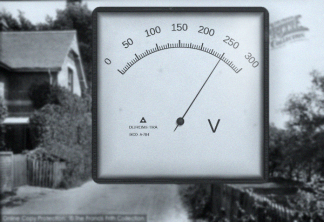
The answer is 250 V
